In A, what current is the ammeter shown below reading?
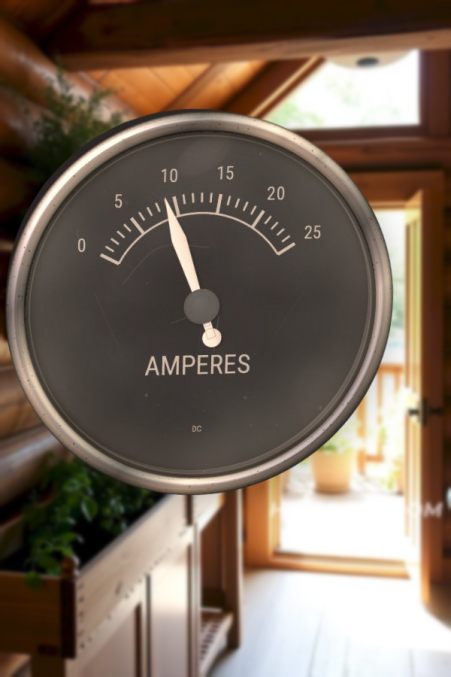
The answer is 9 A
